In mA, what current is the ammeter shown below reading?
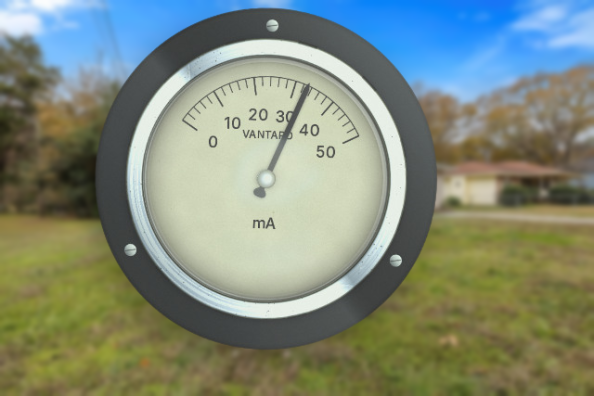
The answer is 33 mA
